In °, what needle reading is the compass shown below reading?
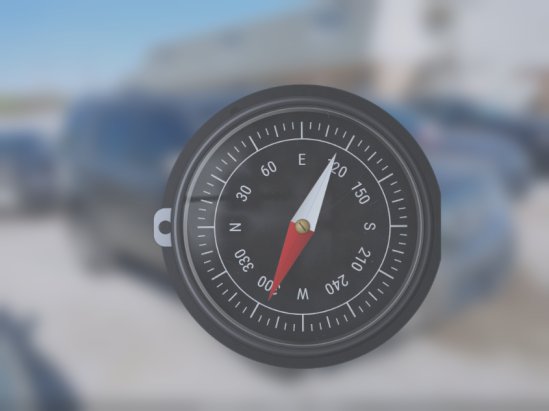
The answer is 295 °
